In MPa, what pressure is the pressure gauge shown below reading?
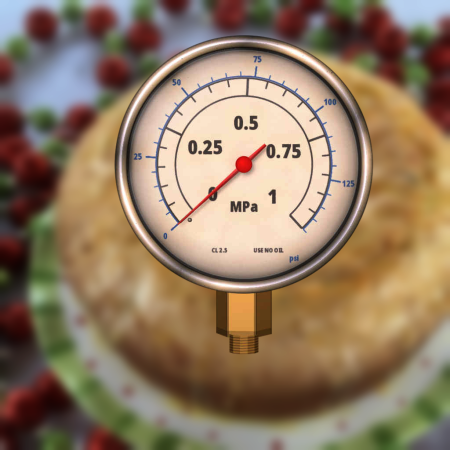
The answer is 0 MPa
